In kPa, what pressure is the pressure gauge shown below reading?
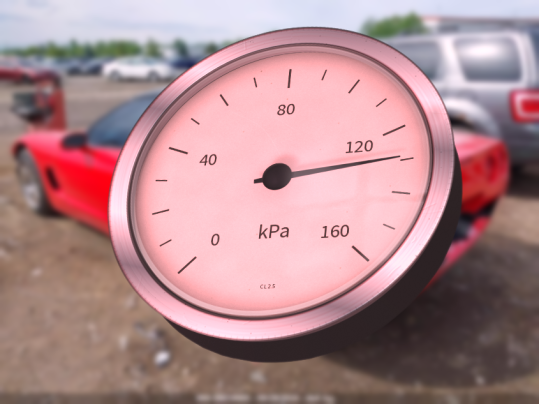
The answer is 130 kPa
